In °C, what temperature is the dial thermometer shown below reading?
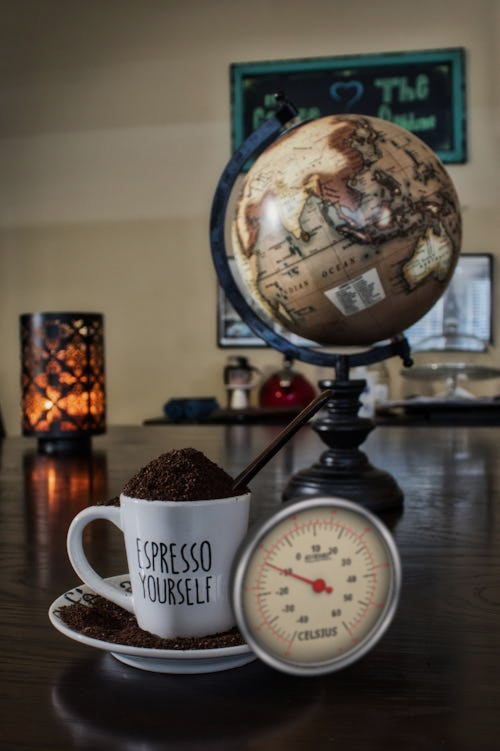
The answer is -10 °C
